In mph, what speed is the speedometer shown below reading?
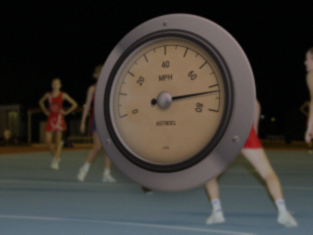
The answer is 72.5 mph
